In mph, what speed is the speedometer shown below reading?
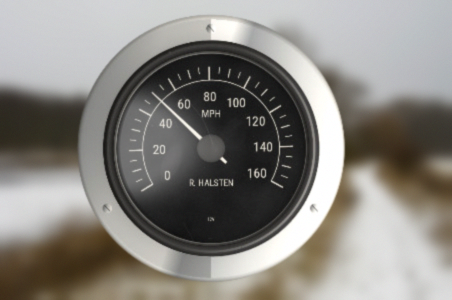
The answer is 50 mph
